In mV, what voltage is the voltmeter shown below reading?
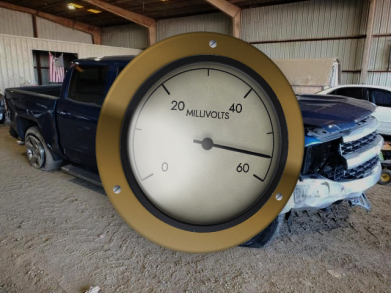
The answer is 55 mV
